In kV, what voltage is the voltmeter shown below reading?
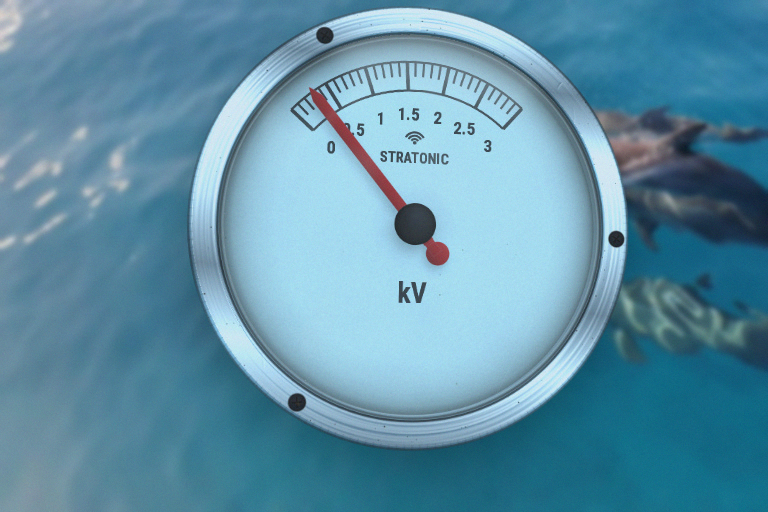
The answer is 0.3 kV
